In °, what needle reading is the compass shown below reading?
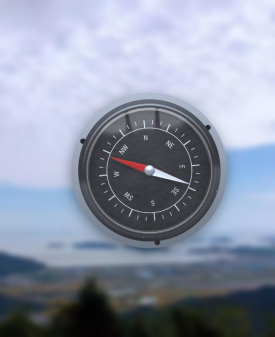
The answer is 295 °
